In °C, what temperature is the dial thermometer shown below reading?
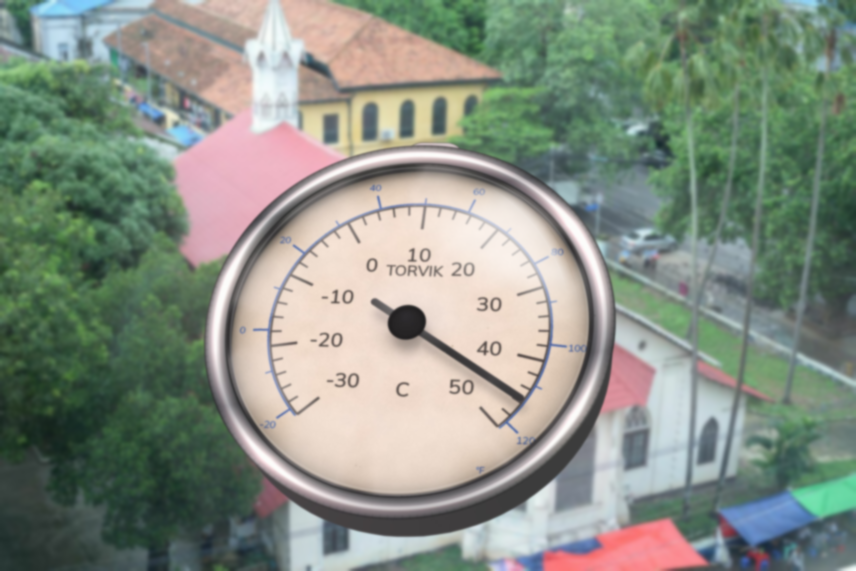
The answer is 46 °C
